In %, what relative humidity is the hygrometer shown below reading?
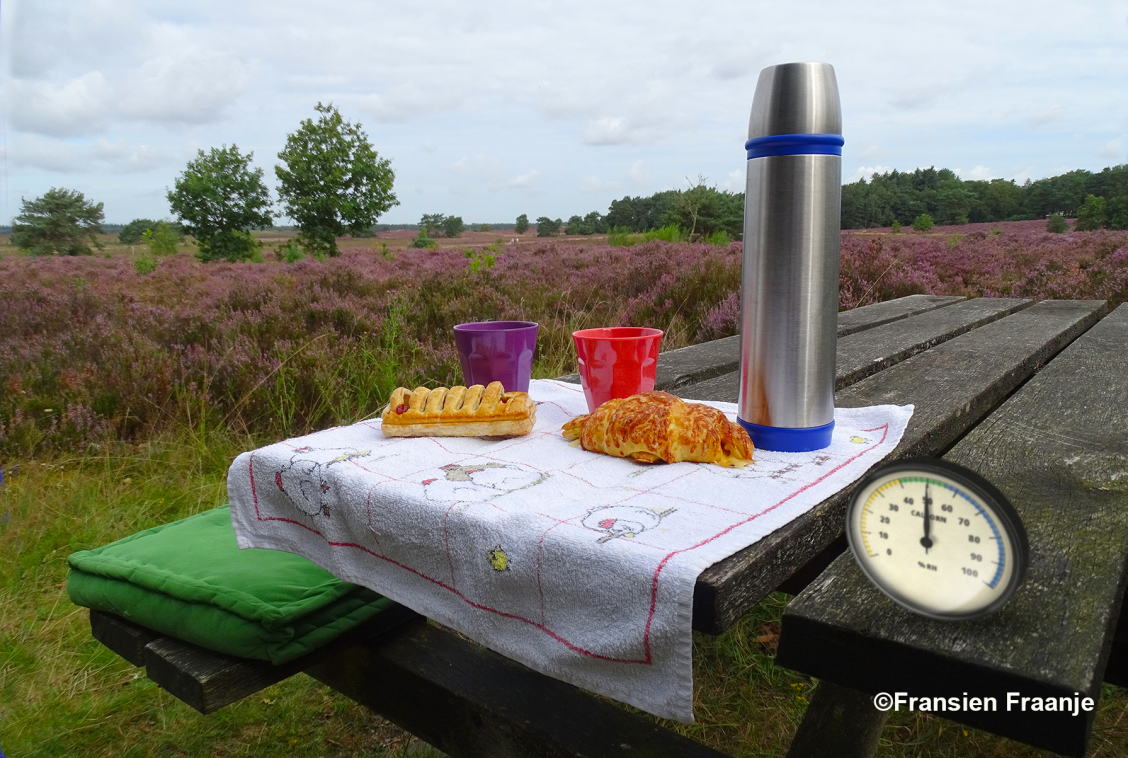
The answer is 50 %
